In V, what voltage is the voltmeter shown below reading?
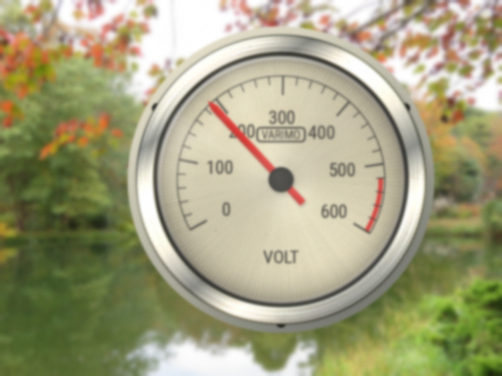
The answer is 190 V
